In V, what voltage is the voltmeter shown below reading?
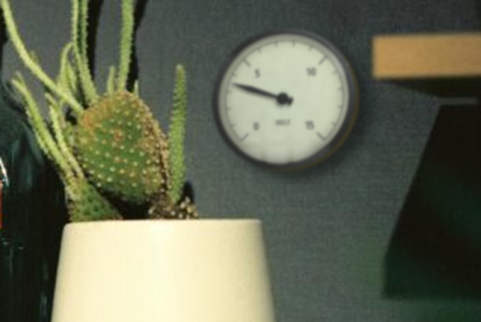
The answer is 3.5 V
